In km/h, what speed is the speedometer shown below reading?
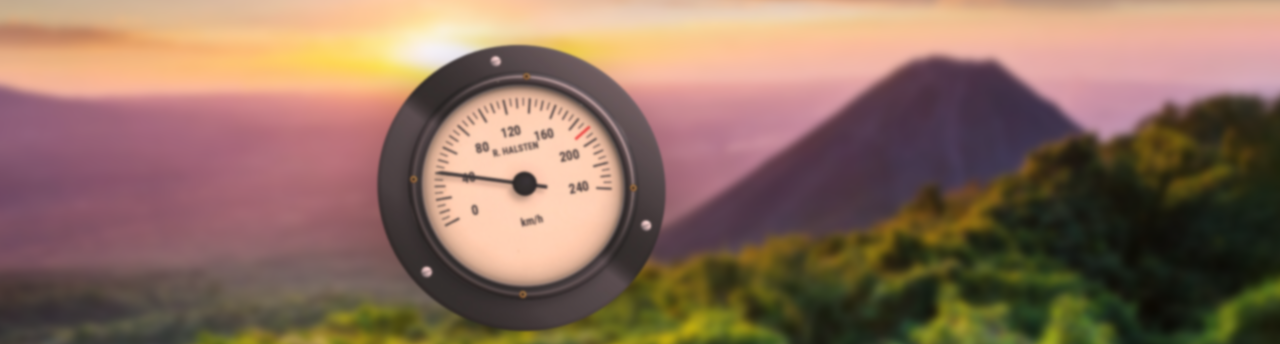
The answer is 40 km/h
